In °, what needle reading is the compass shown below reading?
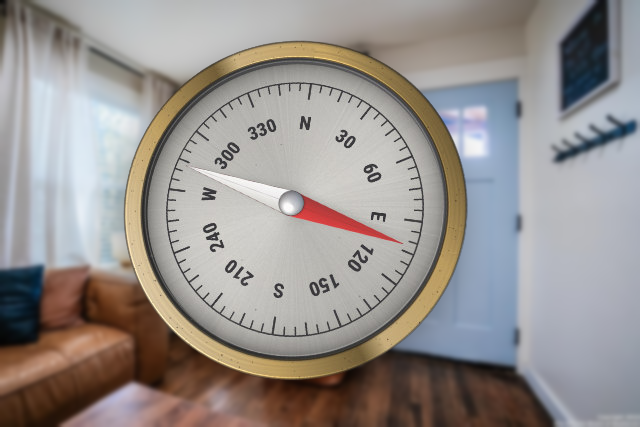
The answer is 102.5 °
